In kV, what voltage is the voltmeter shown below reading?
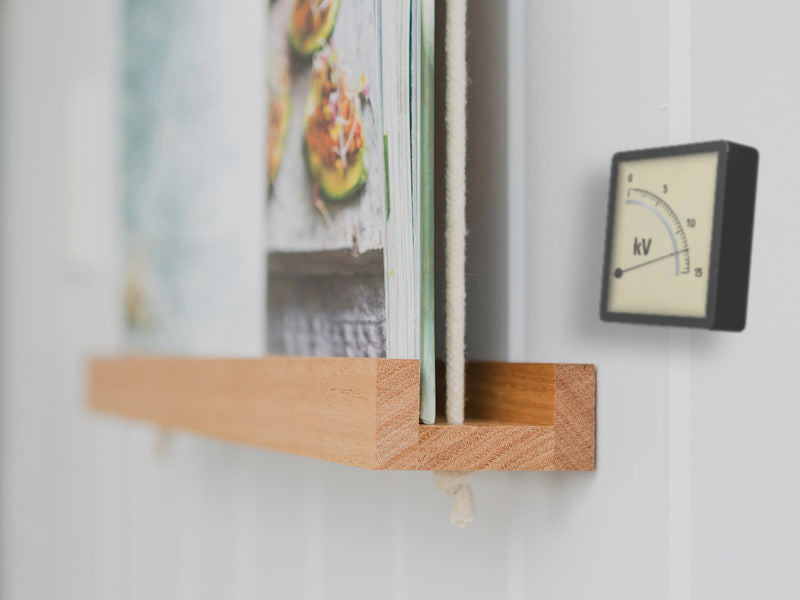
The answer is 12.5 kV
